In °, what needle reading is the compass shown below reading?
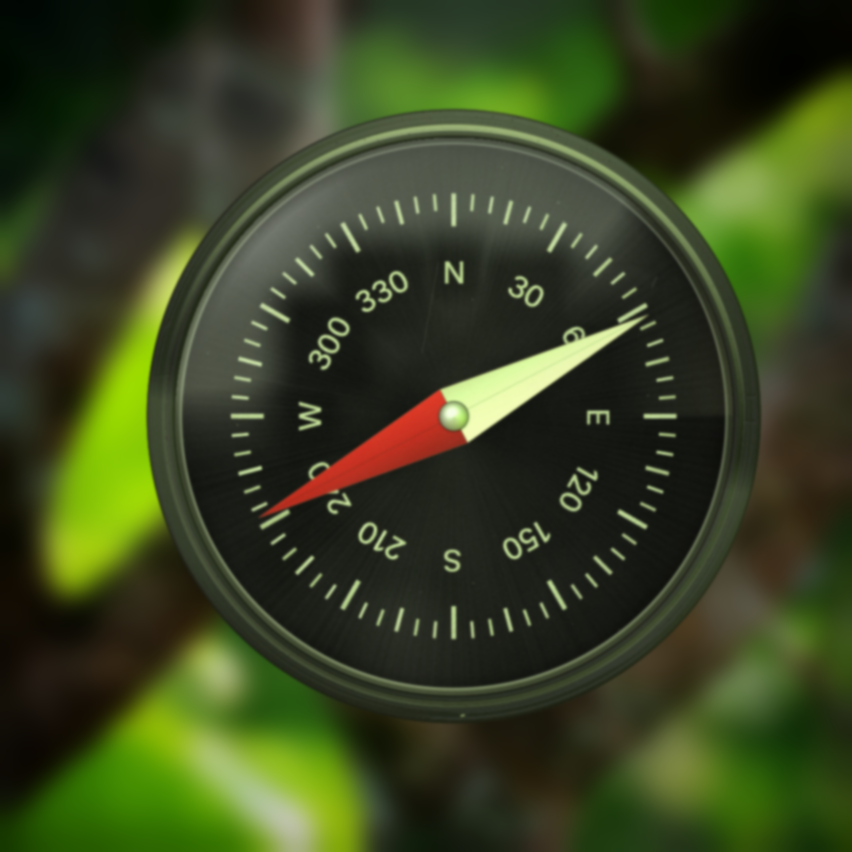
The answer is 242.5 °
